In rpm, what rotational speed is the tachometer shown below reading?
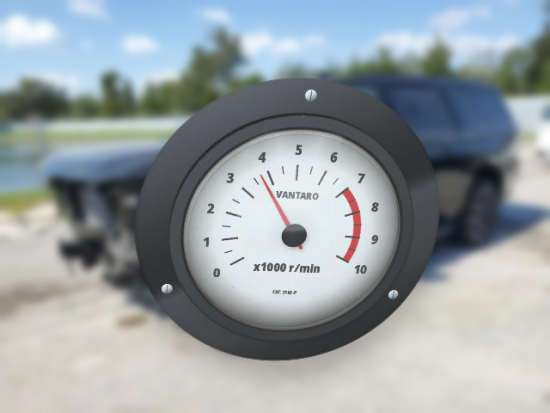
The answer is 3750 rpm
